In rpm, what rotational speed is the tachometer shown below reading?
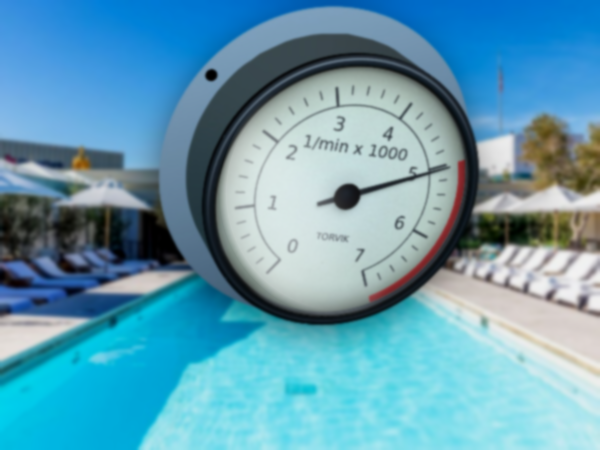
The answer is 5000 rpm
